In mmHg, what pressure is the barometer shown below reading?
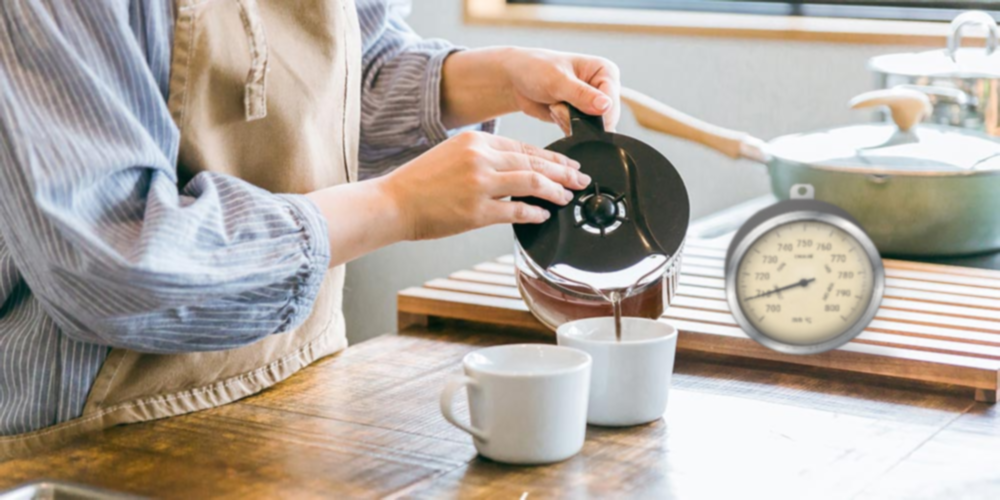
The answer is 710 mmHg
